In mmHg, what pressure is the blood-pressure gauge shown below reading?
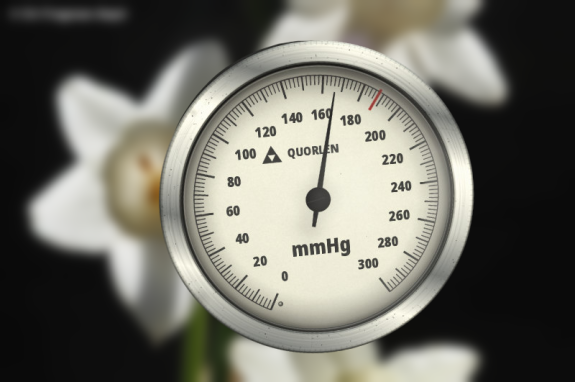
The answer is 166 mmHg
